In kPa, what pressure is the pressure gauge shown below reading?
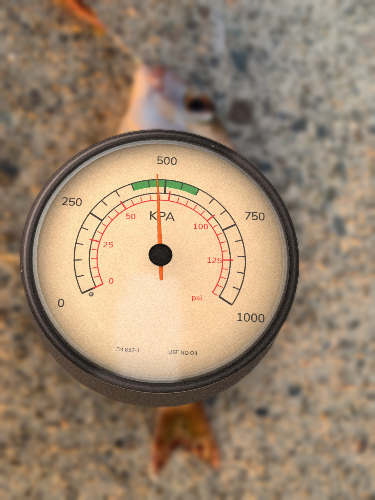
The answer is 475 kPa
